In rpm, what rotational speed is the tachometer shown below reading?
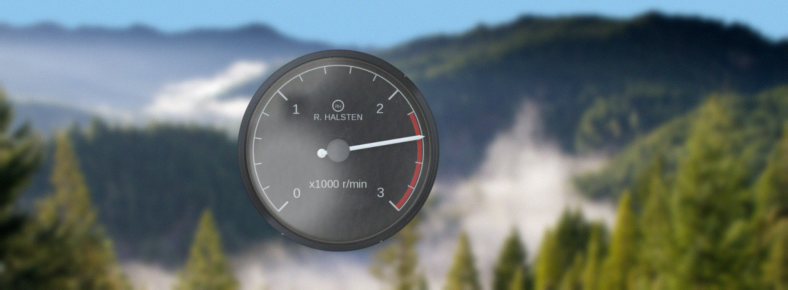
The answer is 2400 rpm
